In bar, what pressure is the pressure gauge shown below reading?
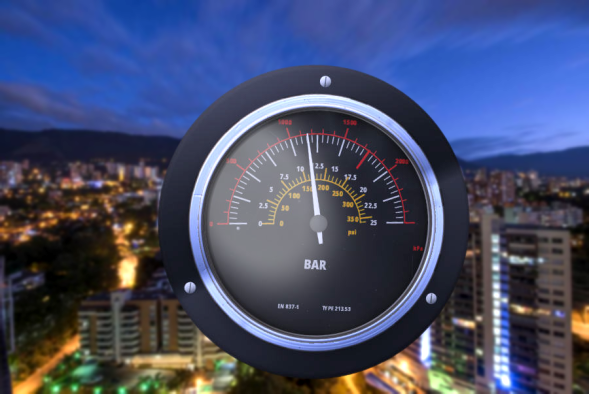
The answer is 11.5 bar
